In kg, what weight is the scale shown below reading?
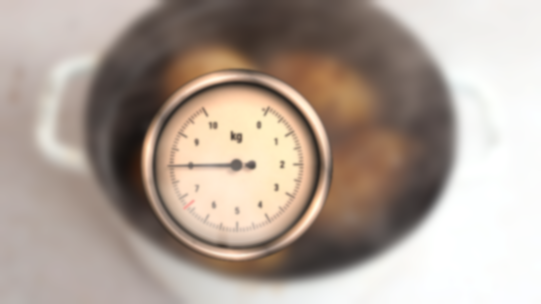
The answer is 8 kg
